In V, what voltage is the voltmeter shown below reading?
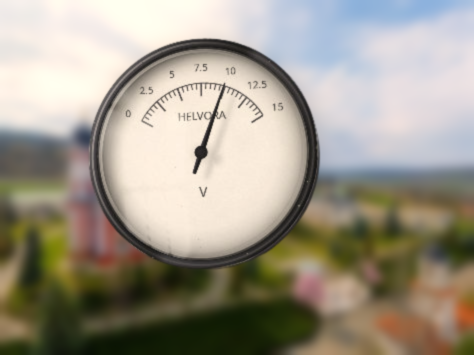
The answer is 10 V
